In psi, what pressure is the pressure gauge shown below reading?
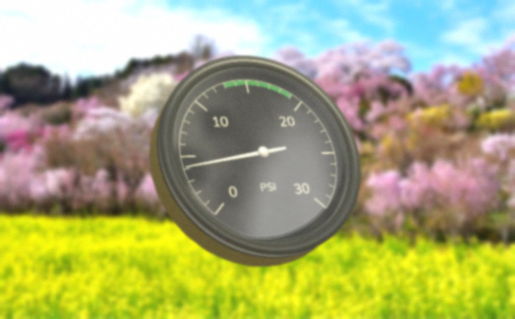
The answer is 4 psi
